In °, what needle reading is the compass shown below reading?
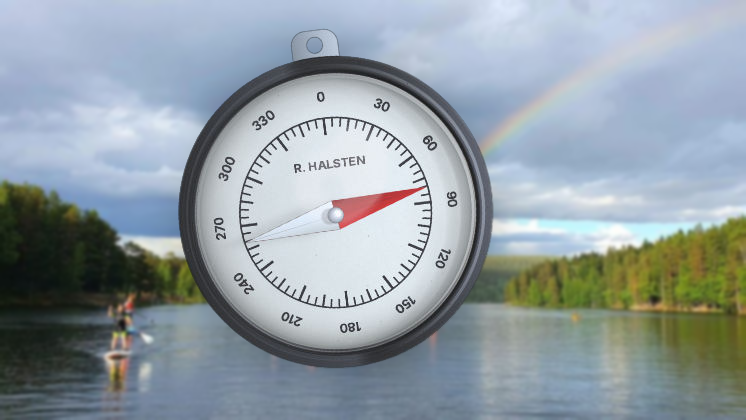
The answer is 80 °
